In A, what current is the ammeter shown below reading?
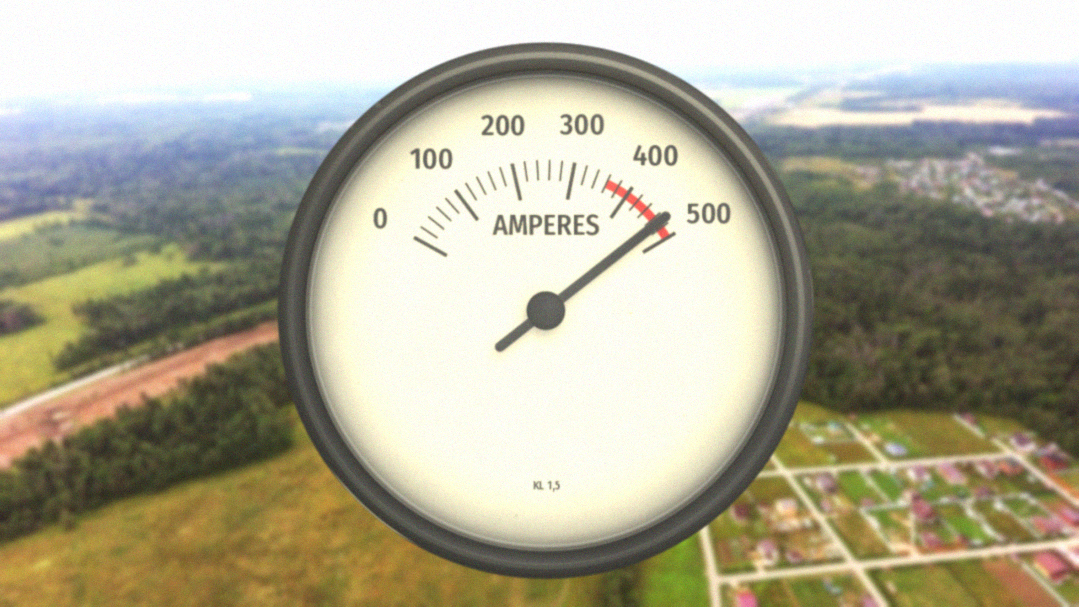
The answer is 470 A
